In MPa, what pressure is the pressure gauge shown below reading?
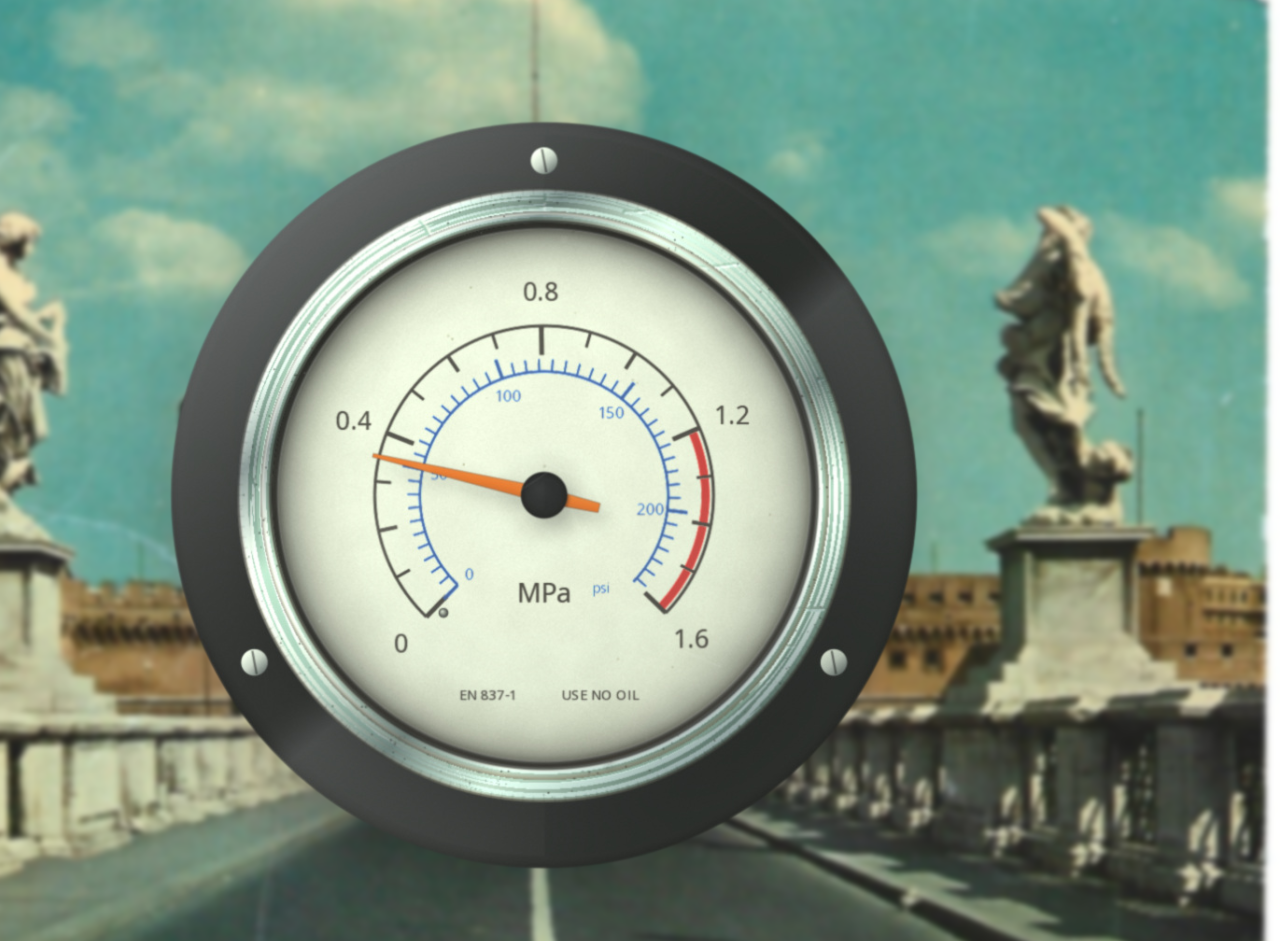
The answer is 0.35 MPa
